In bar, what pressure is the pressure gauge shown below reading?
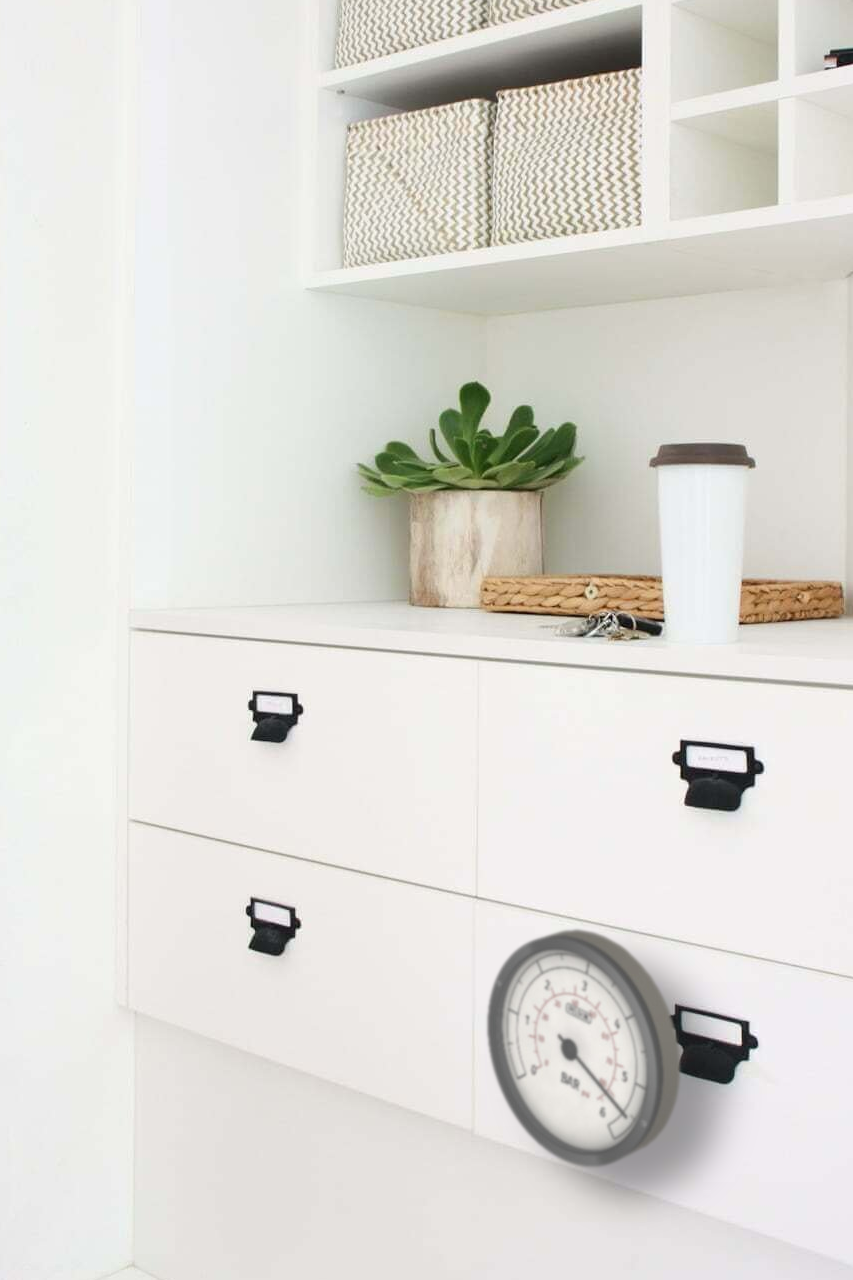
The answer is 5.5 bar
